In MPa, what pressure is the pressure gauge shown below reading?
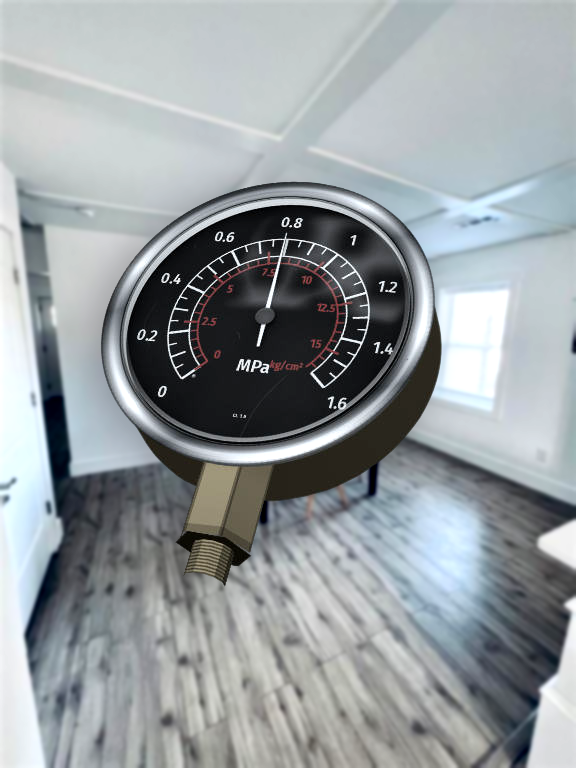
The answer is 0.8 MPa
